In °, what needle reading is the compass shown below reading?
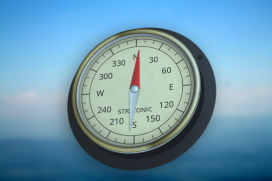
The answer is 5 °
